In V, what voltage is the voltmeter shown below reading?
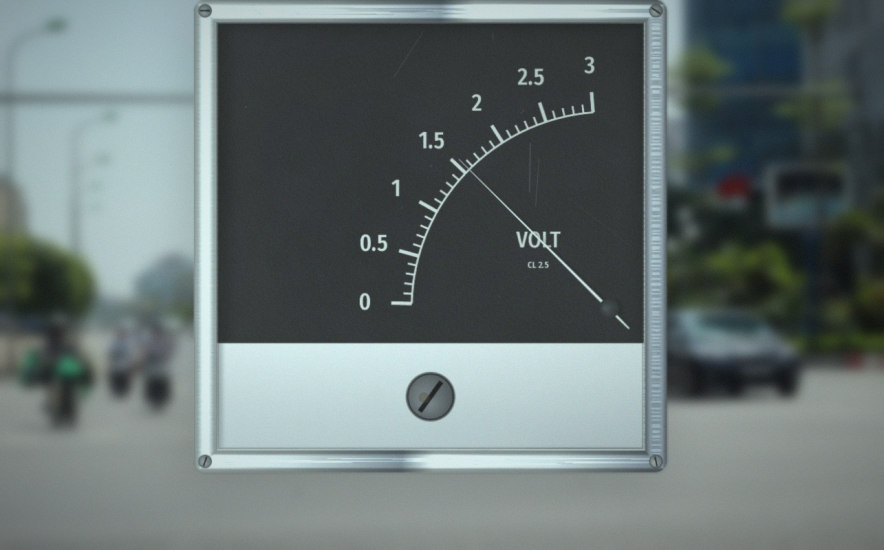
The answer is 1.55 V
